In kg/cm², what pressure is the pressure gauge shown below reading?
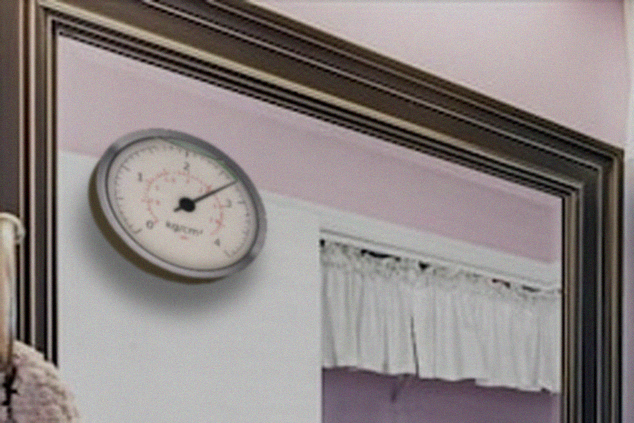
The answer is 2.7 kg/cm²
